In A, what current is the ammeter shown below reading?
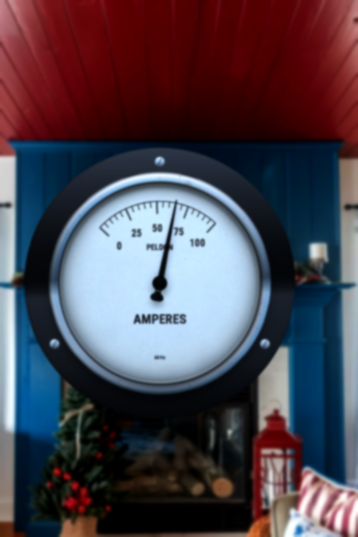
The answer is 65 A
